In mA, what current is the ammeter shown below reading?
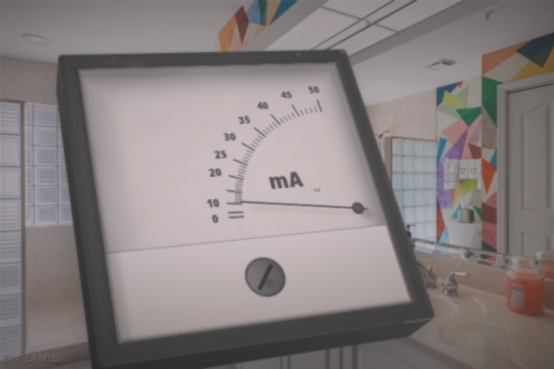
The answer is 10 mA
